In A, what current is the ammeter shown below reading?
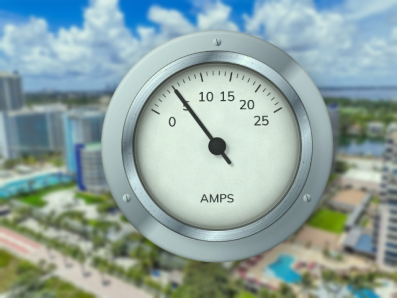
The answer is 5 A
